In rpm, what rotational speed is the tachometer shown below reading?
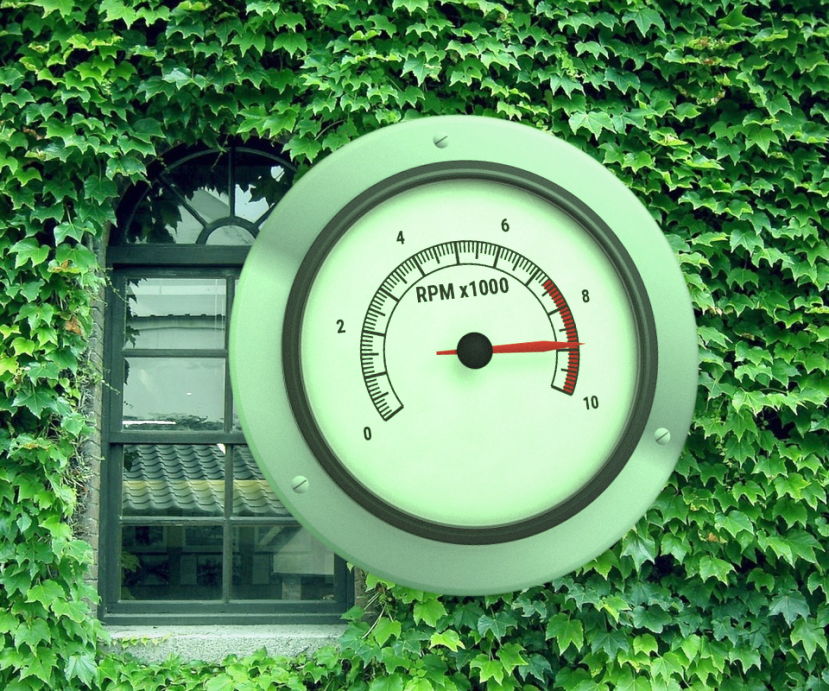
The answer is 8900 rpm
